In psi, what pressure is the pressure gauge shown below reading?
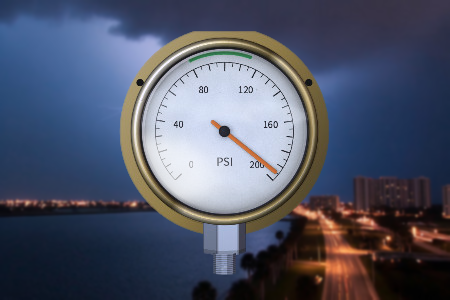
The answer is 195 psi
